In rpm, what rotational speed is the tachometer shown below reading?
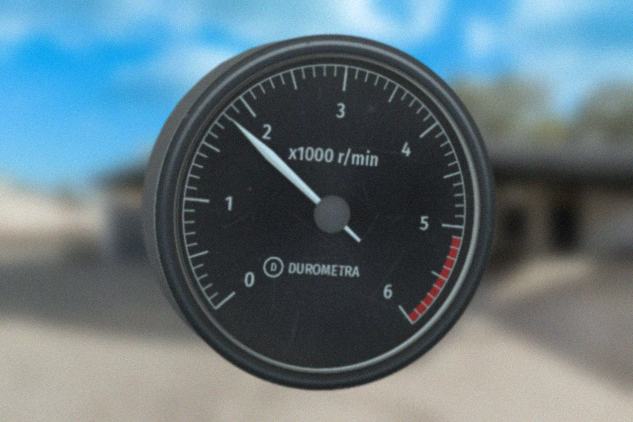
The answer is 1800 rpm
